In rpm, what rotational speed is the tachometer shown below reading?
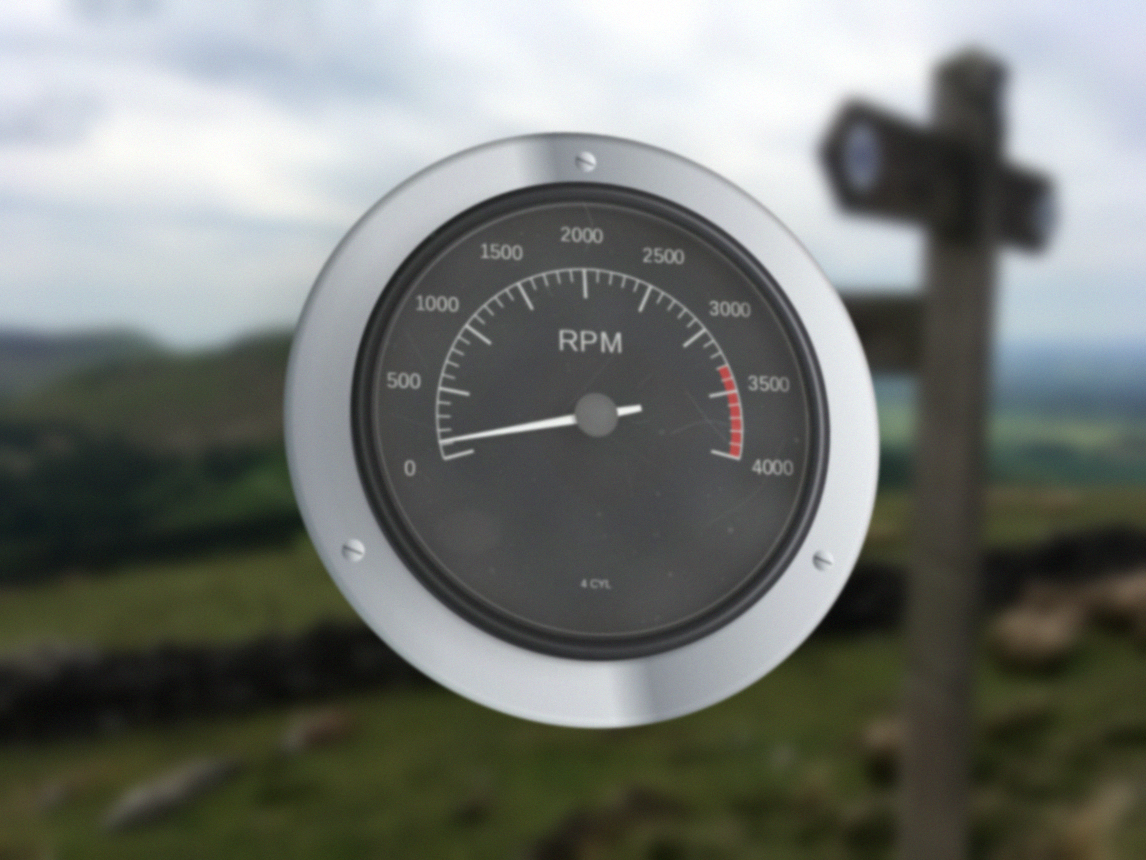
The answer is 100 rpm
